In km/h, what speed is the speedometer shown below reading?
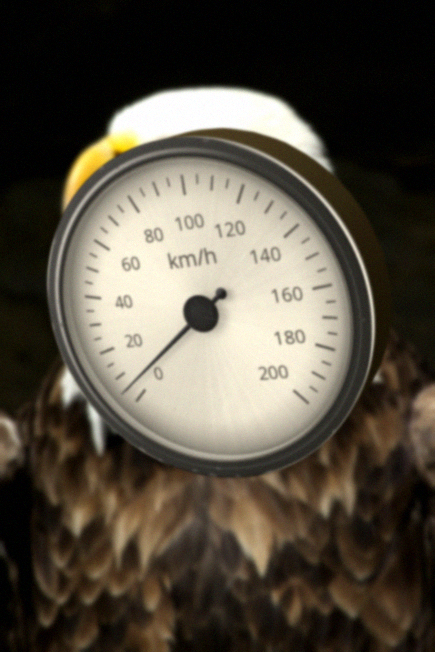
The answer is 5 km/h
